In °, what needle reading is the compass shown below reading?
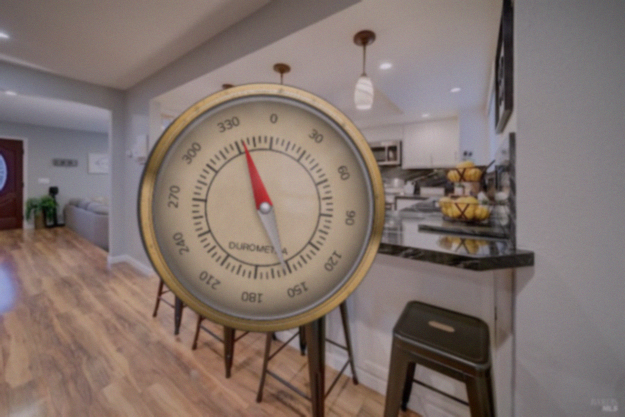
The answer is 335 °
